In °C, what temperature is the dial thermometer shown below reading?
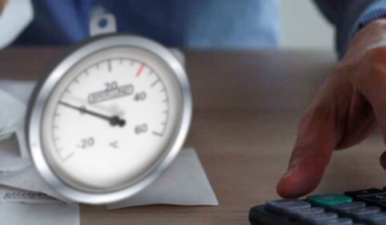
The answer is 0 °C
